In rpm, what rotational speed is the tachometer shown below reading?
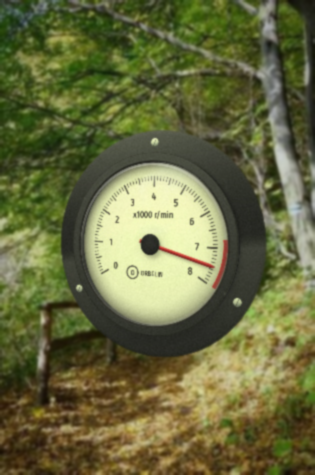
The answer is 7500 rpm
